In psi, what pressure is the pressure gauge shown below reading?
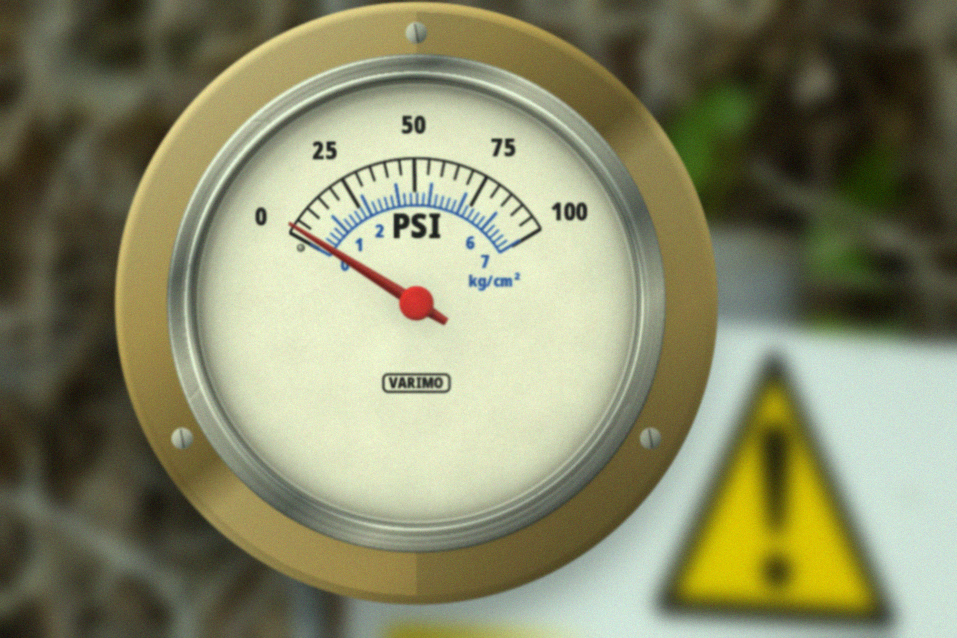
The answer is 2.5 psi
